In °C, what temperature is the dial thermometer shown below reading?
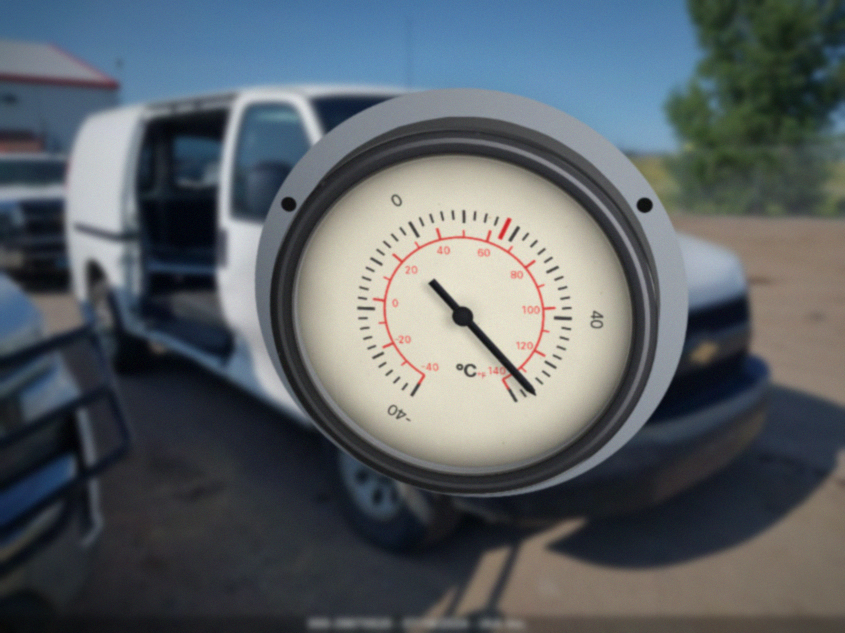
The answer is 56 °C
